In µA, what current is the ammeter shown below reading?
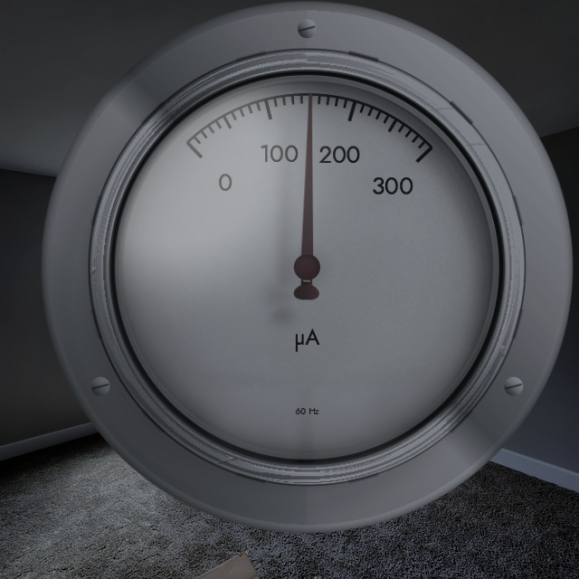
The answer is 150 µA
